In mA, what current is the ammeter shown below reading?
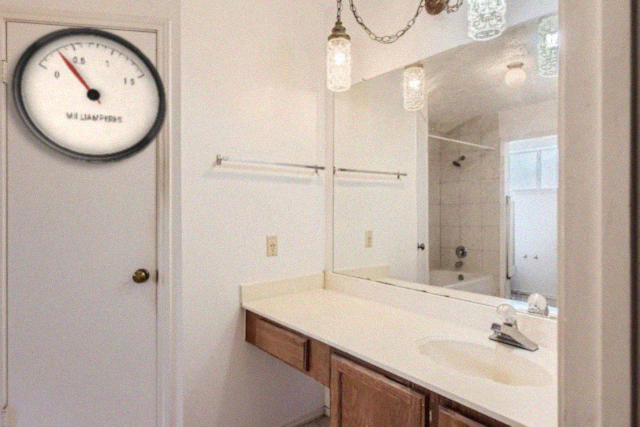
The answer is 0.3 mA
